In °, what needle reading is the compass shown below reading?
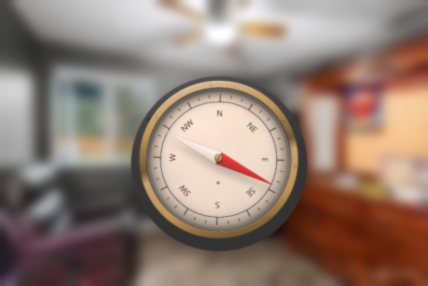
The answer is 115 °
